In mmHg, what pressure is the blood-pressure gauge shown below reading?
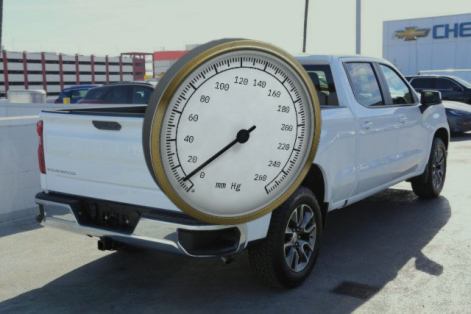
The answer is 10 mmHg
